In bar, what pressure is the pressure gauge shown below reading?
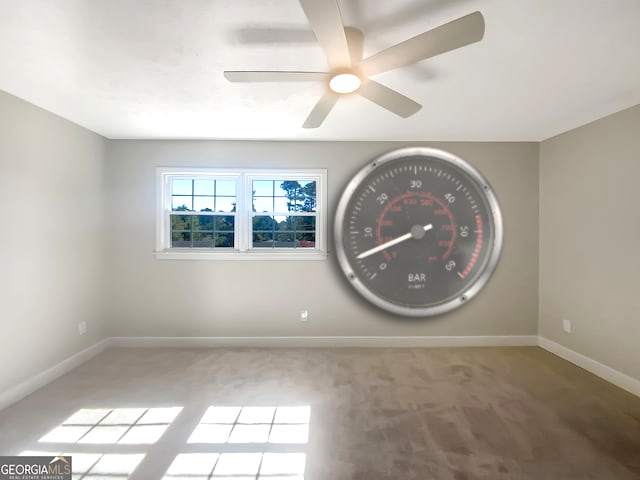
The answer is 5 bar
